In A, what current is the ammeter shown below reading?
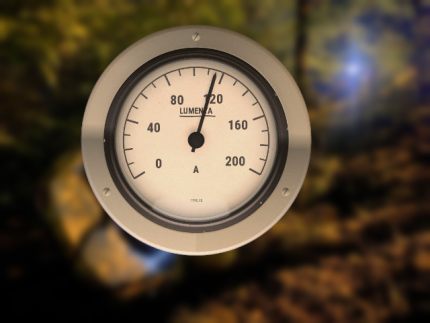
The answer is 115 A
